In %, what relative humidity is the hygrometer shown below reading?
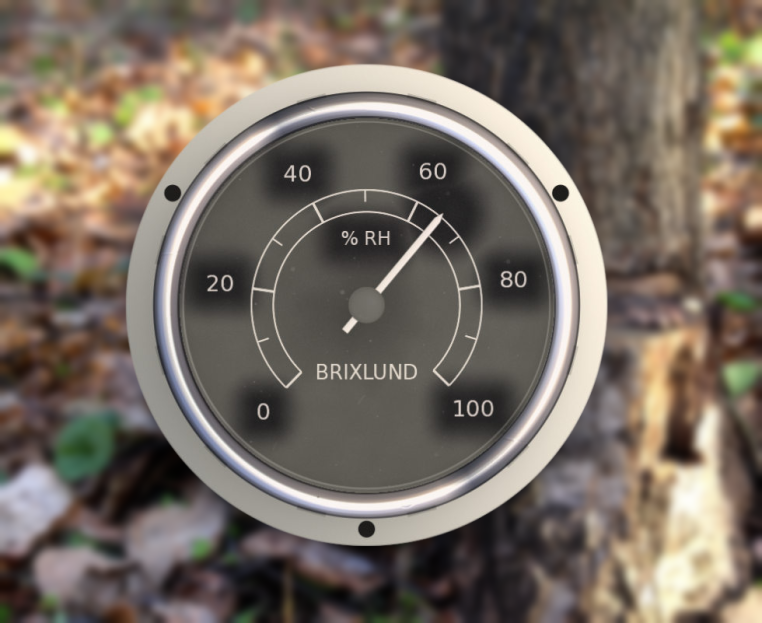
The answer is 65 %
